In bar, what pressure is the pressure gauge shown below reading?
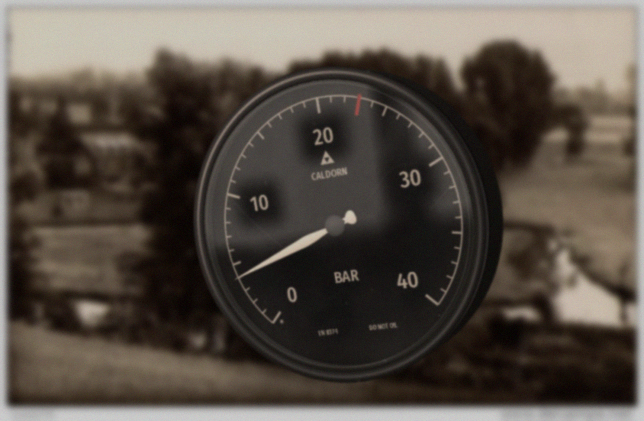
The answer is 4 bar
